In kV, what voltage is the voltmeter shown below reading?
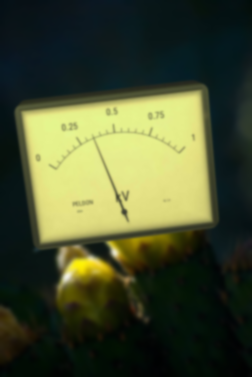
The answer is 0.35 kV
